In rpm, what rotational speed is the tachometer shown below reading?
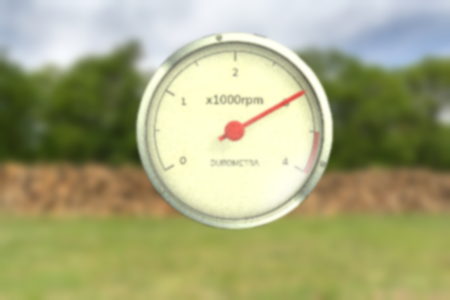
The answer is 3000 rpm
